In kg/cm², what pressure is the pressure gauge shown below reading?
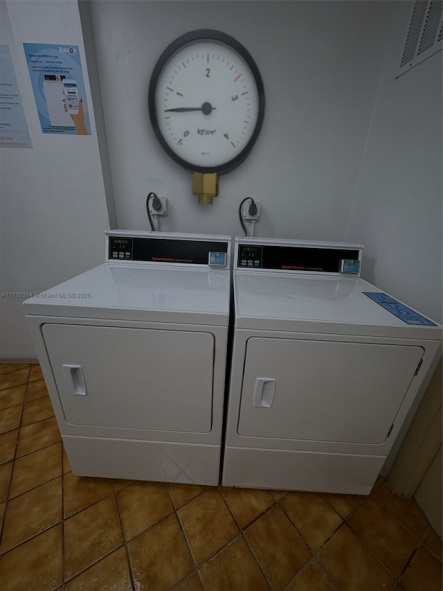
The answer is 0.6 kg/cm²
